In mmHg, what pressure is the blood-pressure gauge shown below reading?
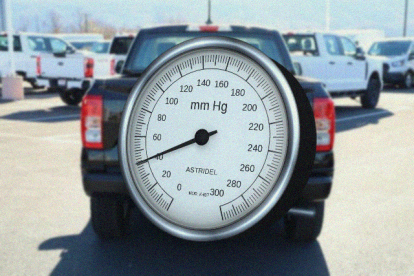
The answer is 40 mmHg
